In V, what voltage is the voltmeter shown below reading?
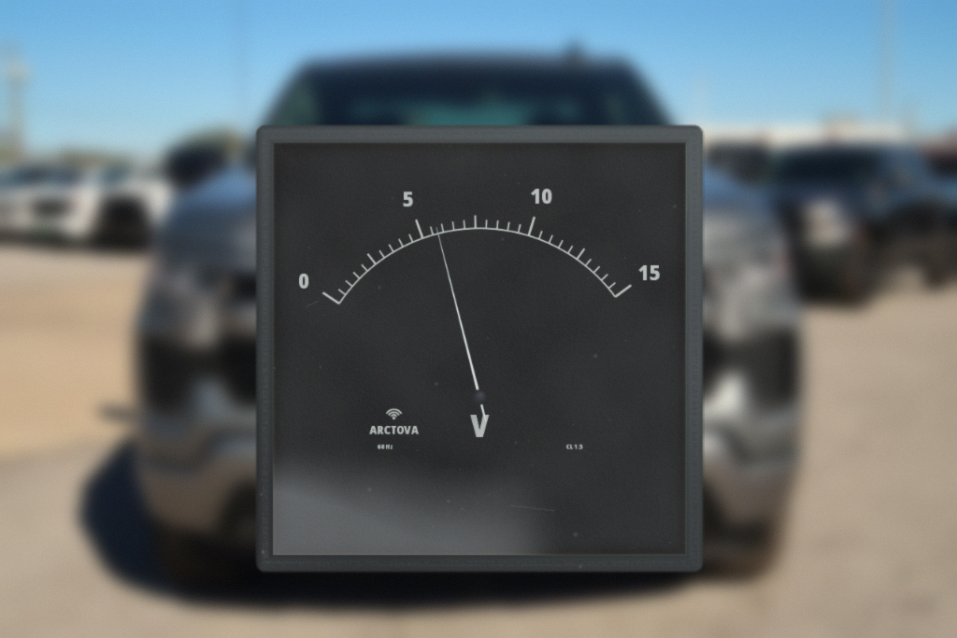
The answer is 5.75 V
